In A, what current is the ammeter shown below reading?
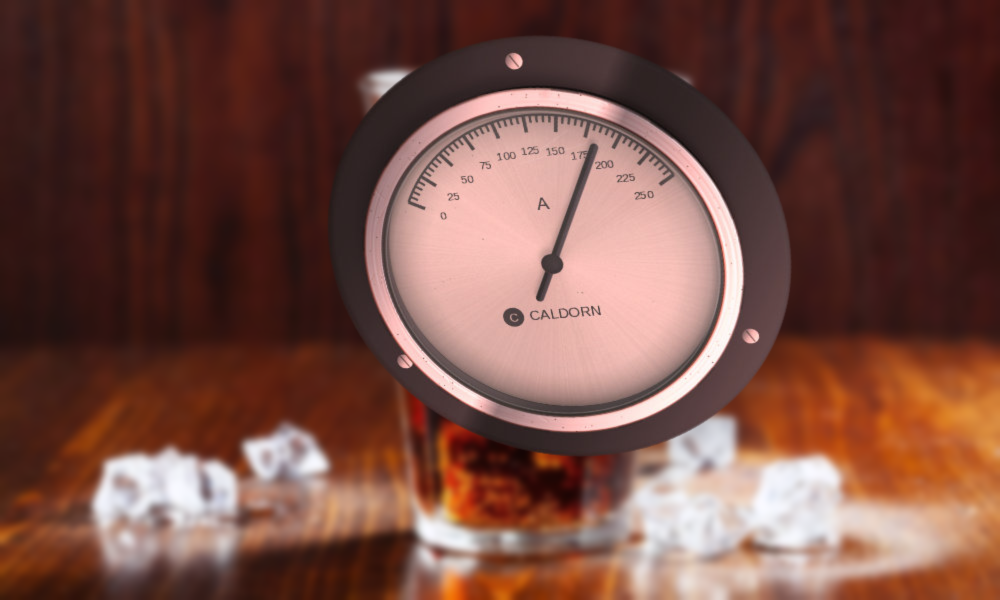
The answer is 185 A
